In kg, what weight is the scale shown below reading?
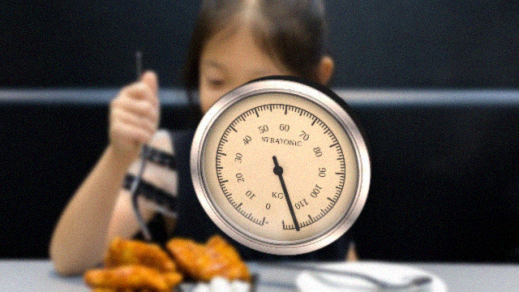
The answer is 115 kg
